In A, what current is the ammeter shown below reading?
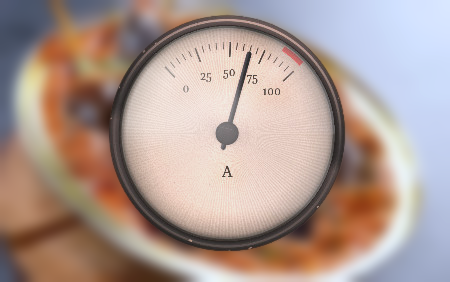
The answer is 65 A
